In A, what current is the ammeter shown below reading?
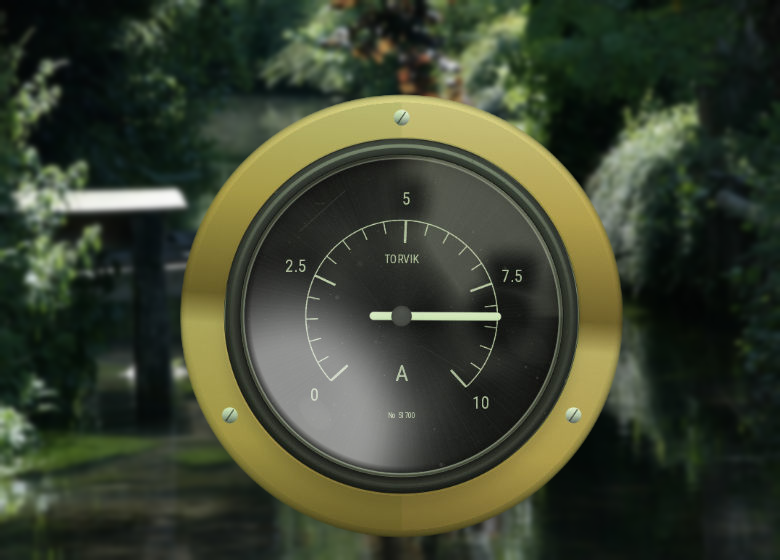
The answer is 8.25 A
